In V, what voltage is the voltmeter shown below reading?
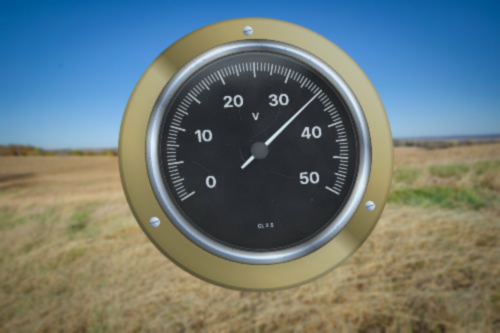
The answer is 35 V
